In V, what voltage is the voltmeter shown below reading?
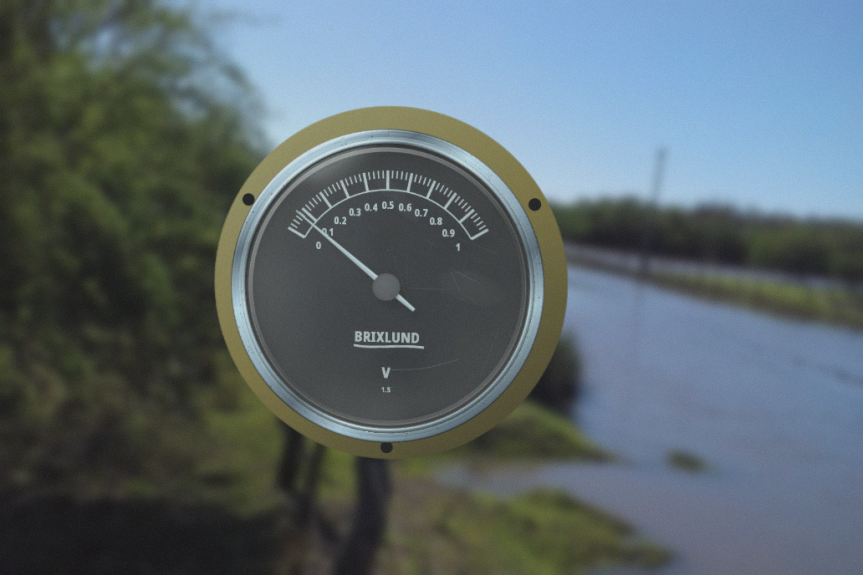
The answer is 0.08 V
